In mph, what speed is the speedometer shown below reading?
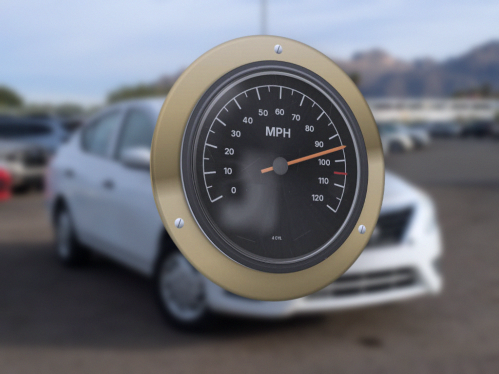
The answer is 95 mph
